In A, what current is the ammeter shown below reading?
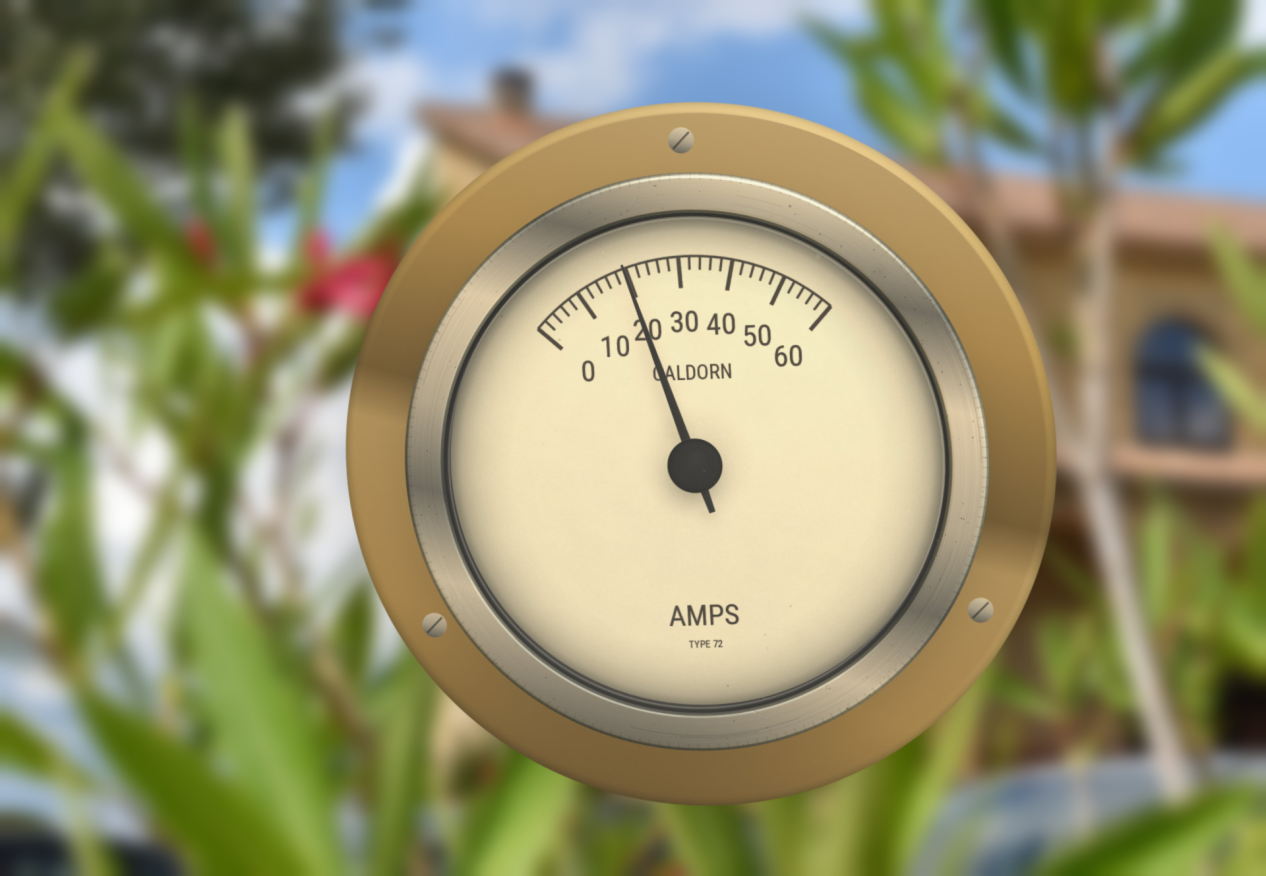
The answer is 20 A
